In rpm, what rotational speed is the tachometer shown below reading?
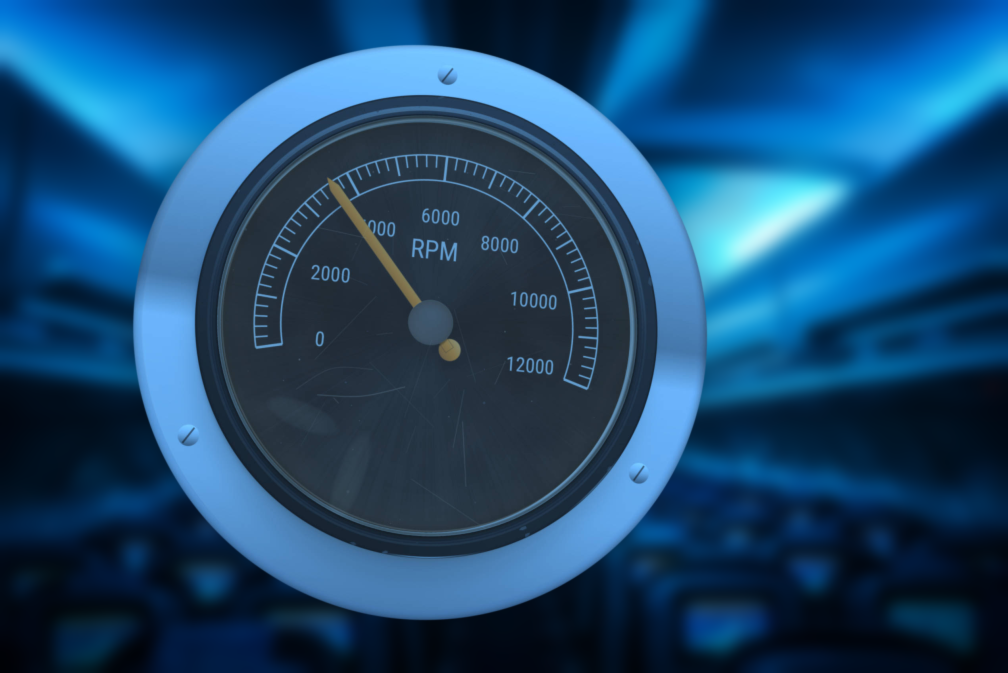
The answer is 3600 rpm
